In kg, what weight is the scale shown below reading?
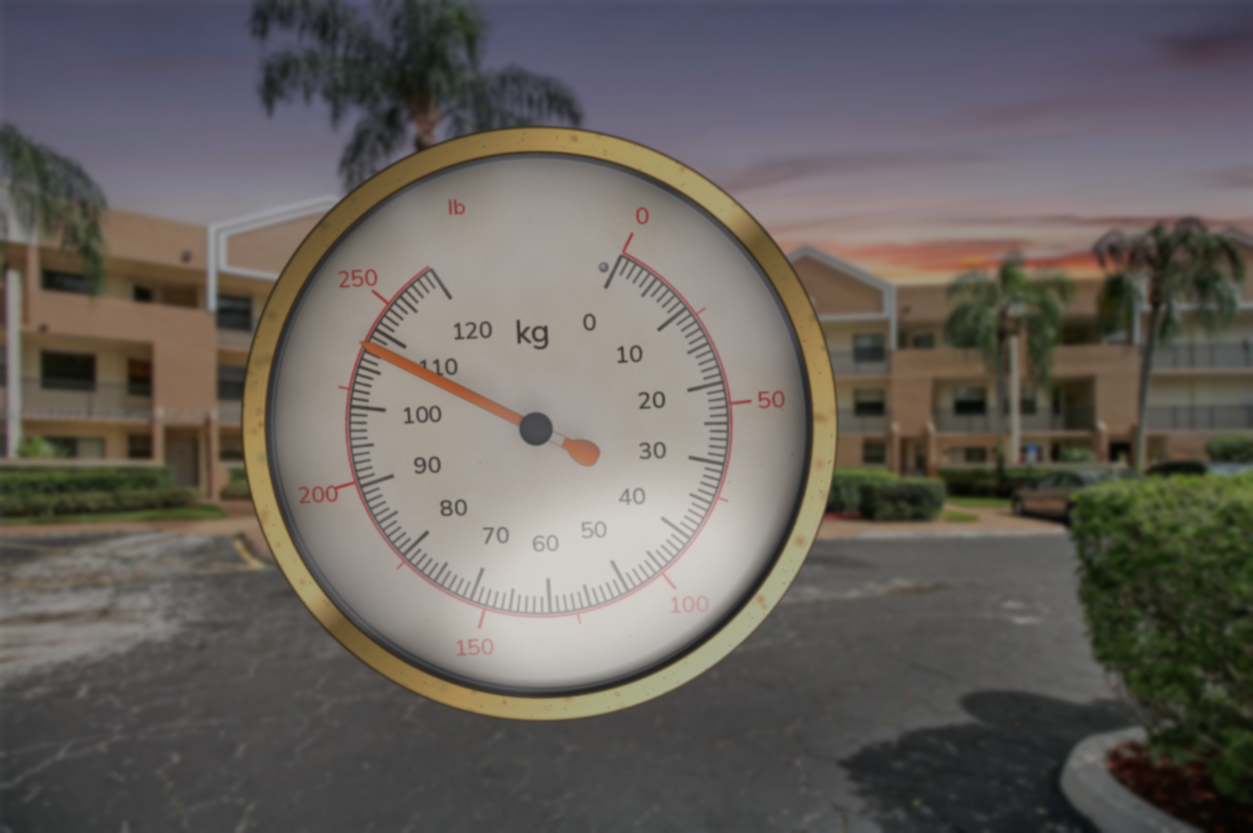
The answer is 108 kg
